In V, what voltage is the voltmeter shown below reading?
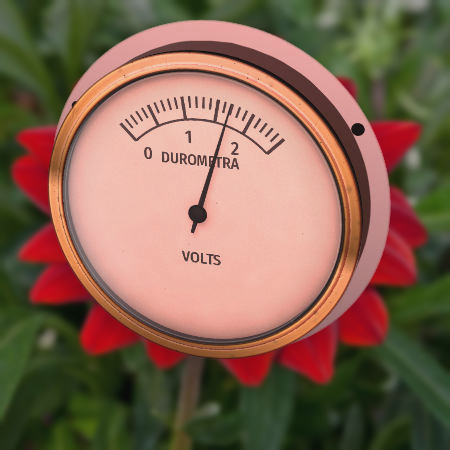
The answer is 1.7 V
